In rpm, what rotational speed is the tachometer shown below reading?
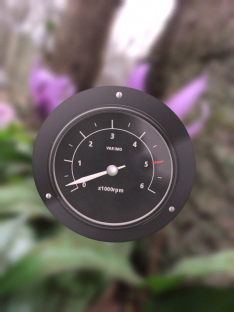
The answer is 250 rpm
